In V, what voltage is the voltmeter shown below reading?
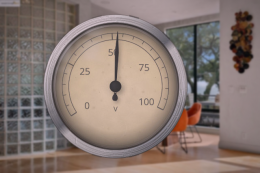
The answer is 52.5 V
